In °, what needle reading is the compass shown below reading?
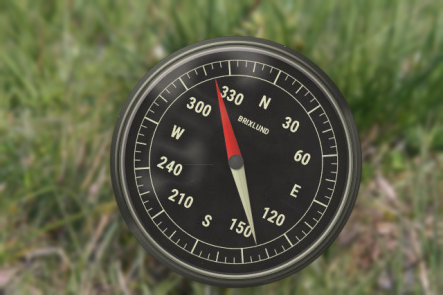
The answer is 320 °
